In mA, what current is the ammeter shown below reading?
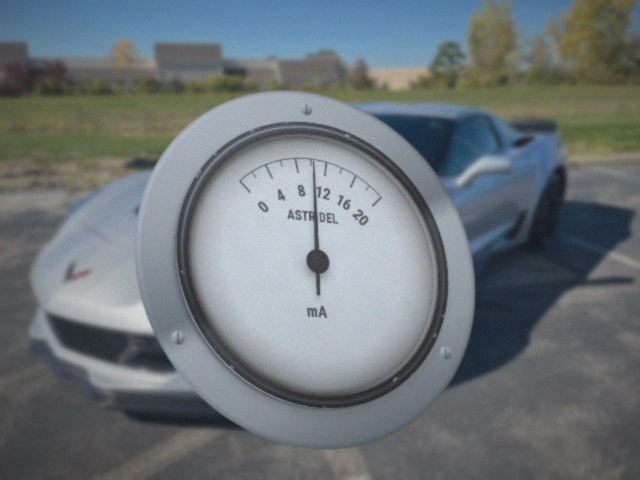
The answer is 10 mA
